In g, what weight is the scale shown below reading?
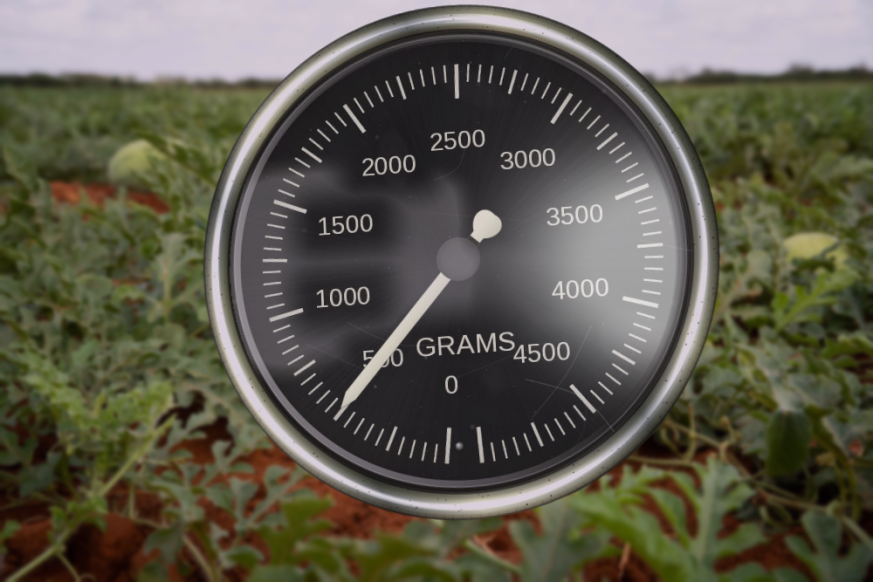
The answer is 500 g
